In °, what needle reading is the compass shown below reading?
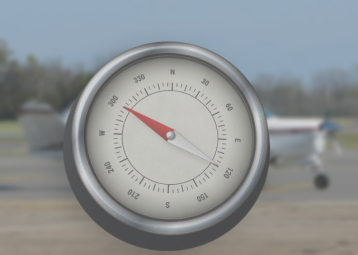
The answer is 300 °
